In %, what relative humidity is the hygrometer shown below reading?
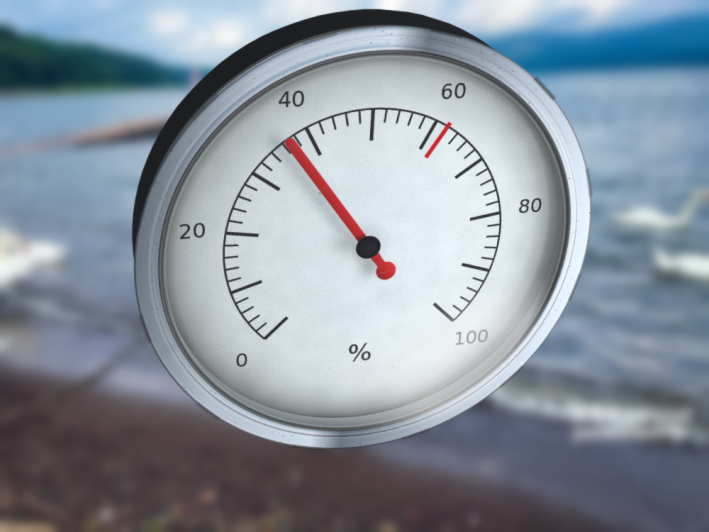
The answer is 37 %
